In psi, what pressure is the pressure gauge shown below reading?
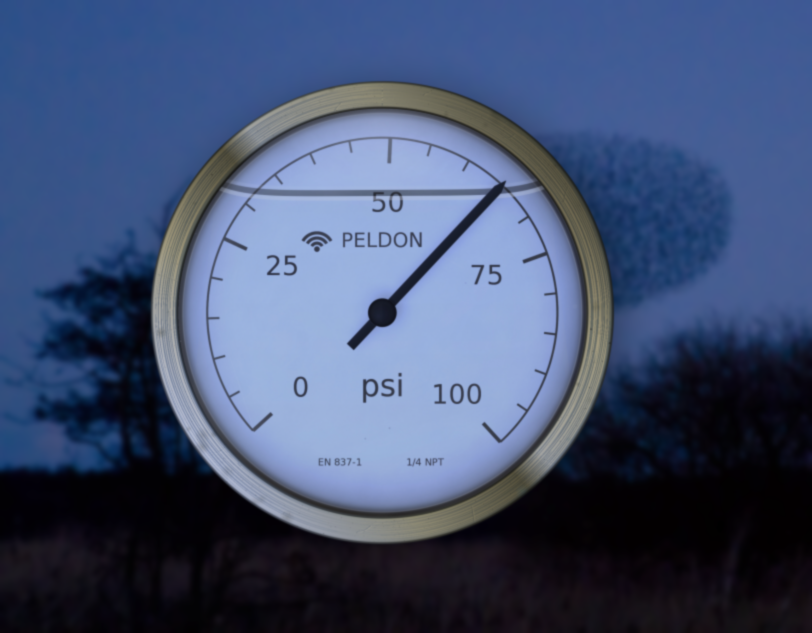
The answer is 65 psi
